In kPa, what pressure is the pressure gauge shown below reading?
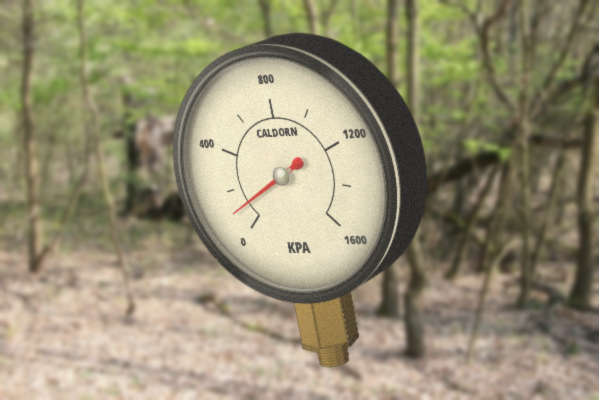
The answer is 100 kPa
